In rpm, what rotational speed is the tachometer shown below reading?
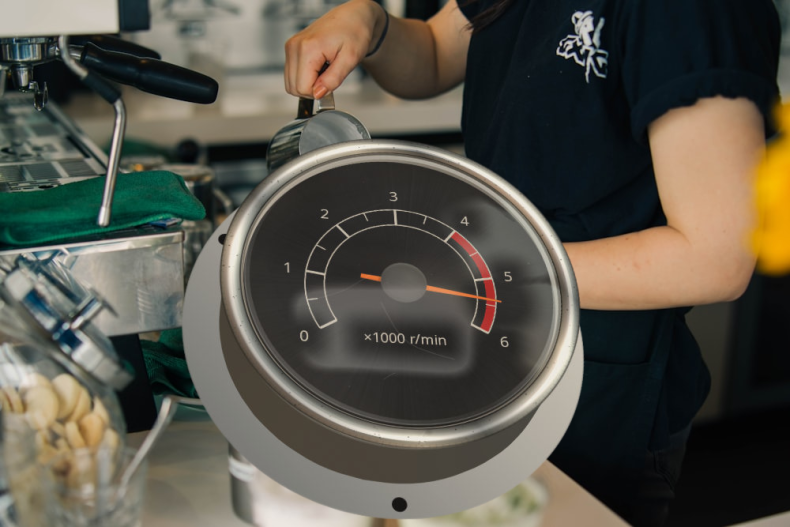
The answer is 5500 rpm
